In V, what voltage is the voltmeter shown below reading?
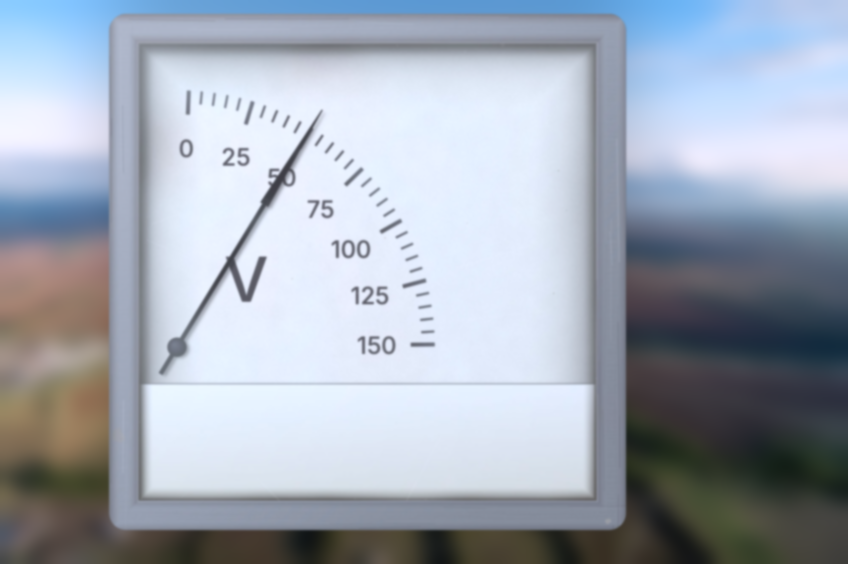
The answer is 50 V
